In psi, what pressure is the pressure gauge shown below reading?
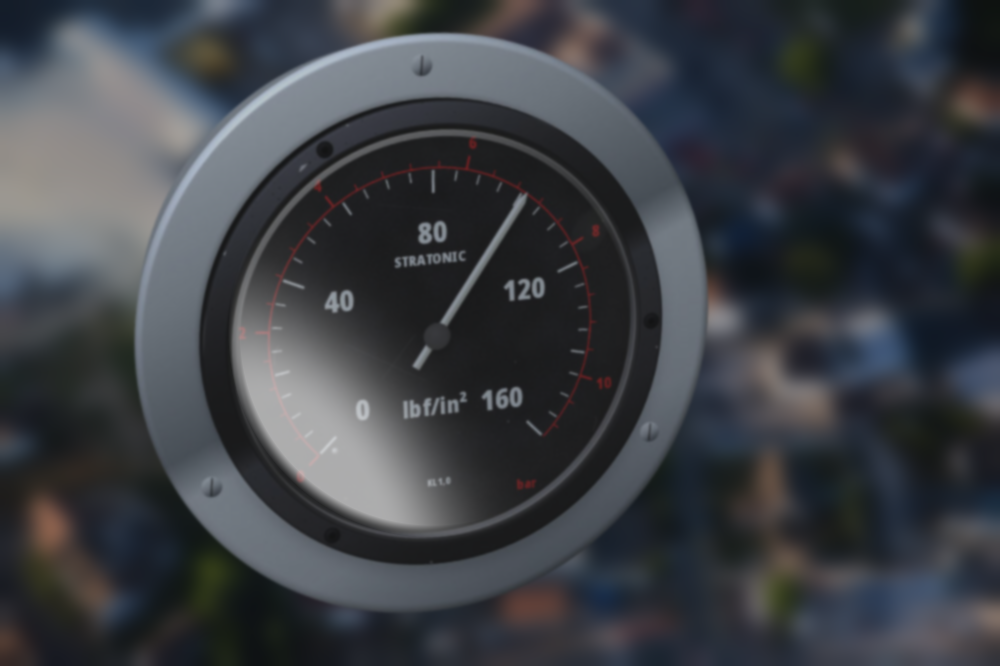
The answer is 100 psi
